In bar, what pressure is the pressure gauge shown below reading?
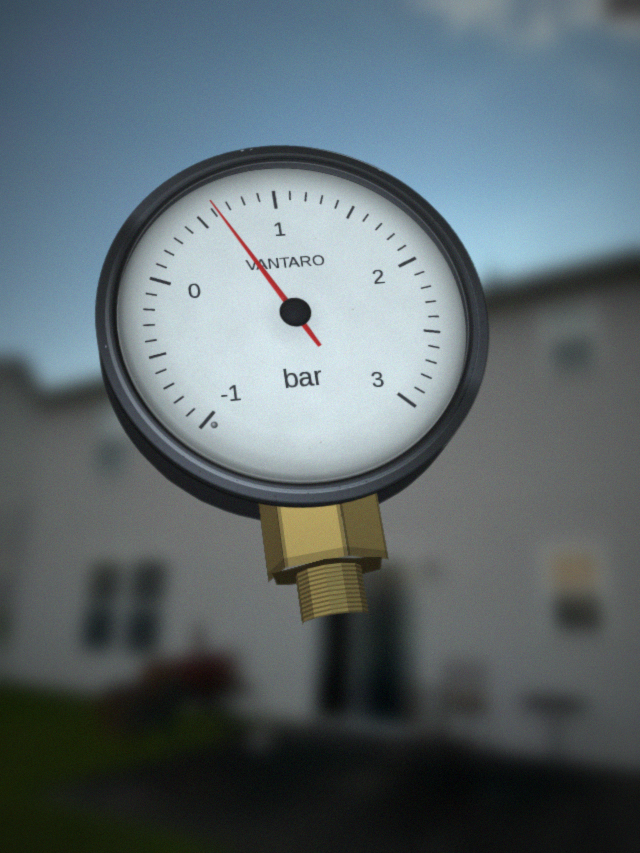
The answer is 0.6 bar
